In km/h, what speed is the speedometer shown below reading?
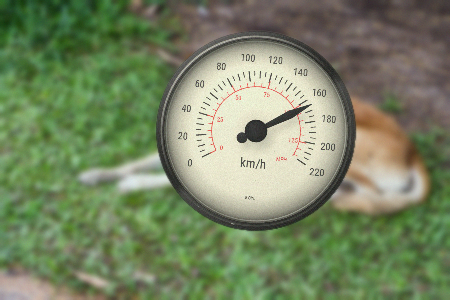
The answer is 165 km/h
